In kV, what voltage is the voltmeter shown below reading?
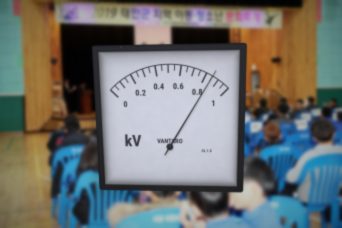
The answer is 0.85 kV
